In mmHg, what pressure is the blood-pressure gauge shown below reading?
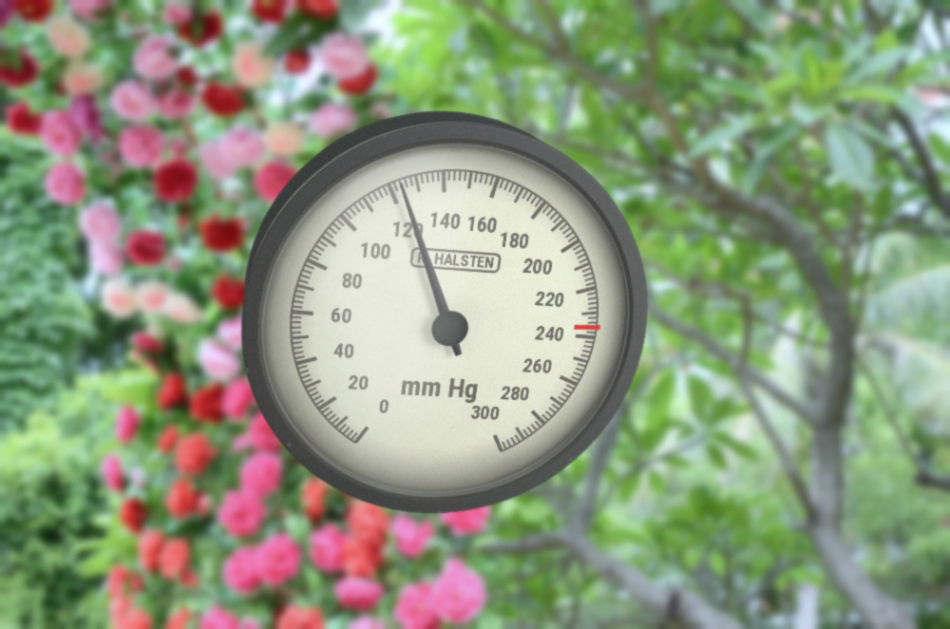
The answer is 124 mmHg
